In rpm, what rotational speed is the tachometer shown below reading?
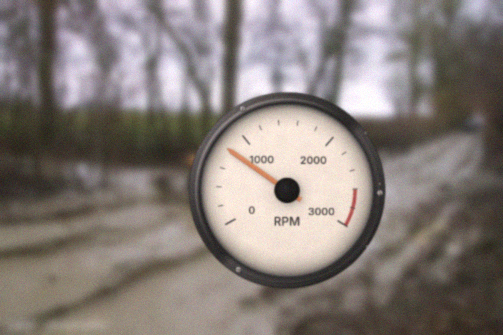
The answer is 800 rpm
